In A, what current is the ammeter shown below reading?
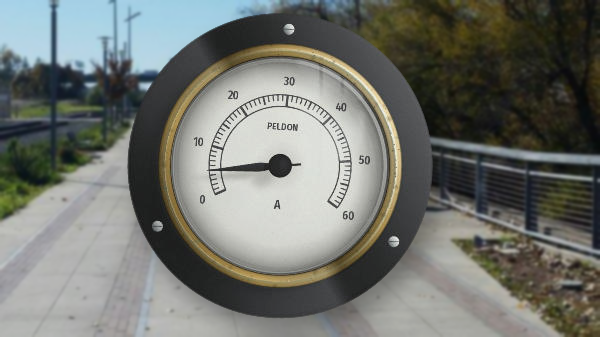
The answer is 5 A
